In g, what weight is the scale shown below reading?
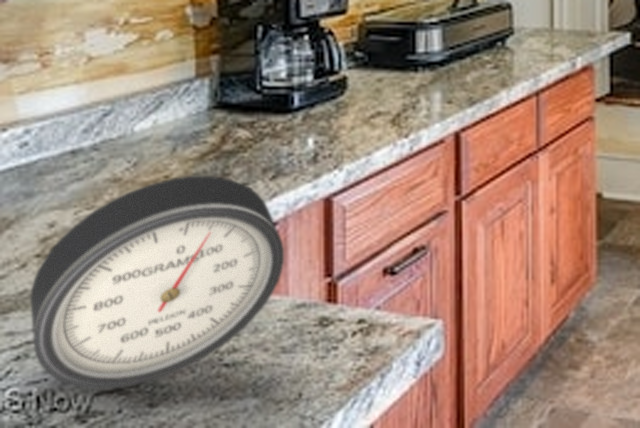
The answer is 50 g
